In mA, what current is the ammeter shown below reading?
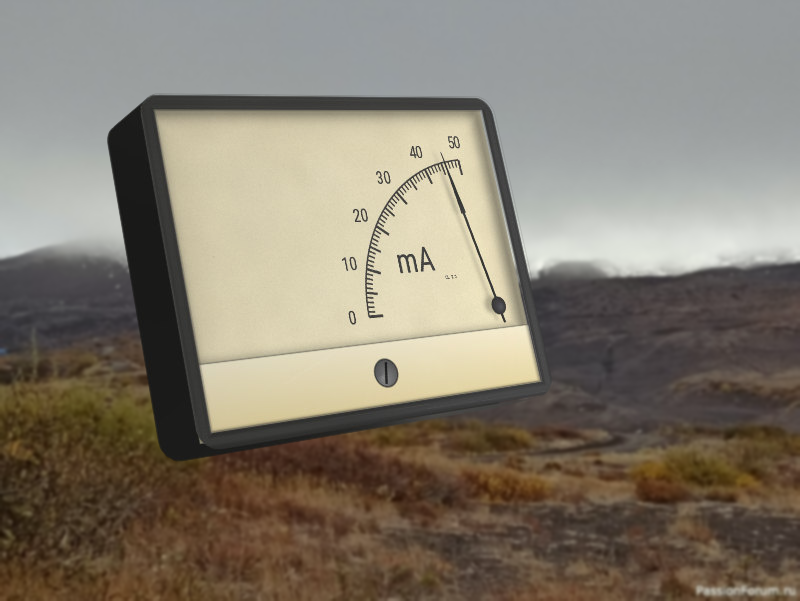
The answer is 45 mA
